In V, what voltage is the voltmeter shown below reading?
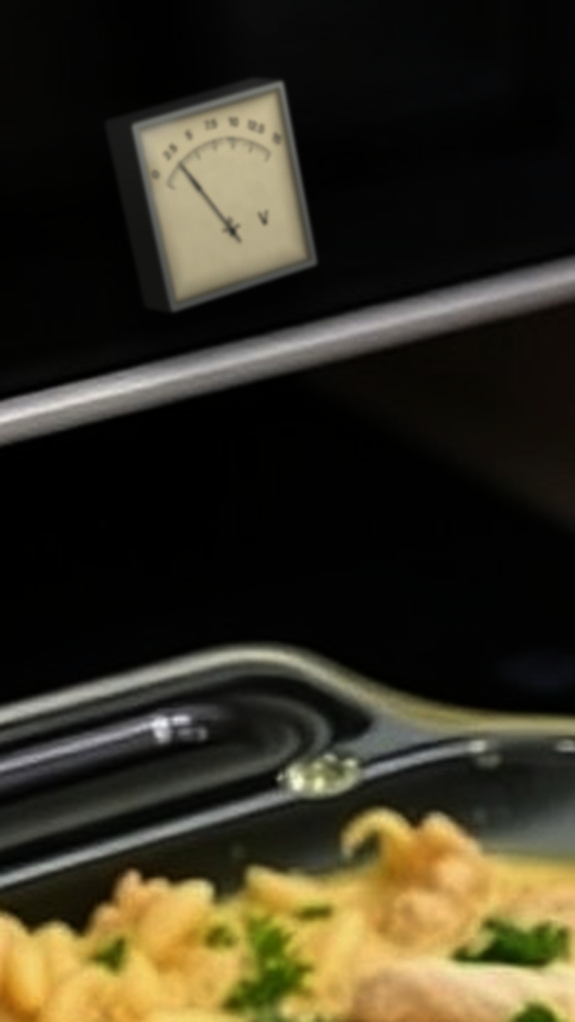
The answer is 2.5 V
